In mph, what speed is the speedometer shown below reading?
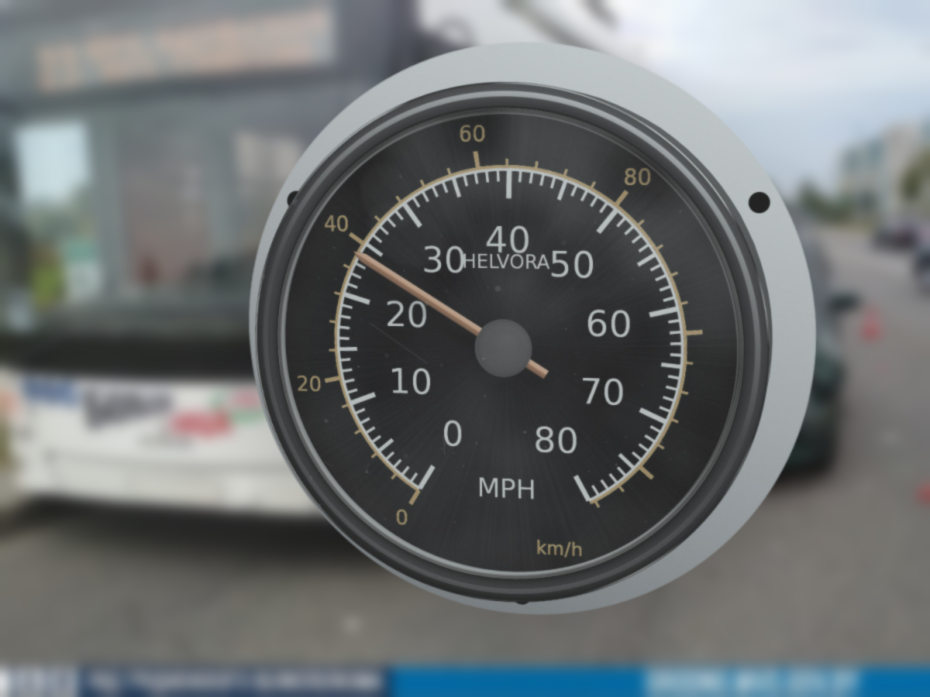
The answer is 24 mph
